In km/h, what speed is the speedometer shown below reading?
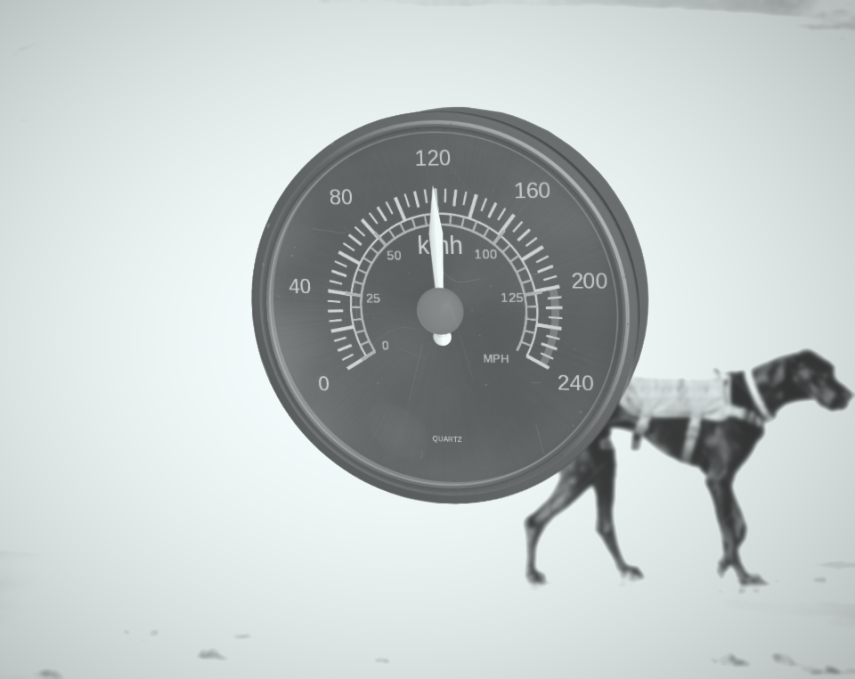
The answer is 120 km/h
